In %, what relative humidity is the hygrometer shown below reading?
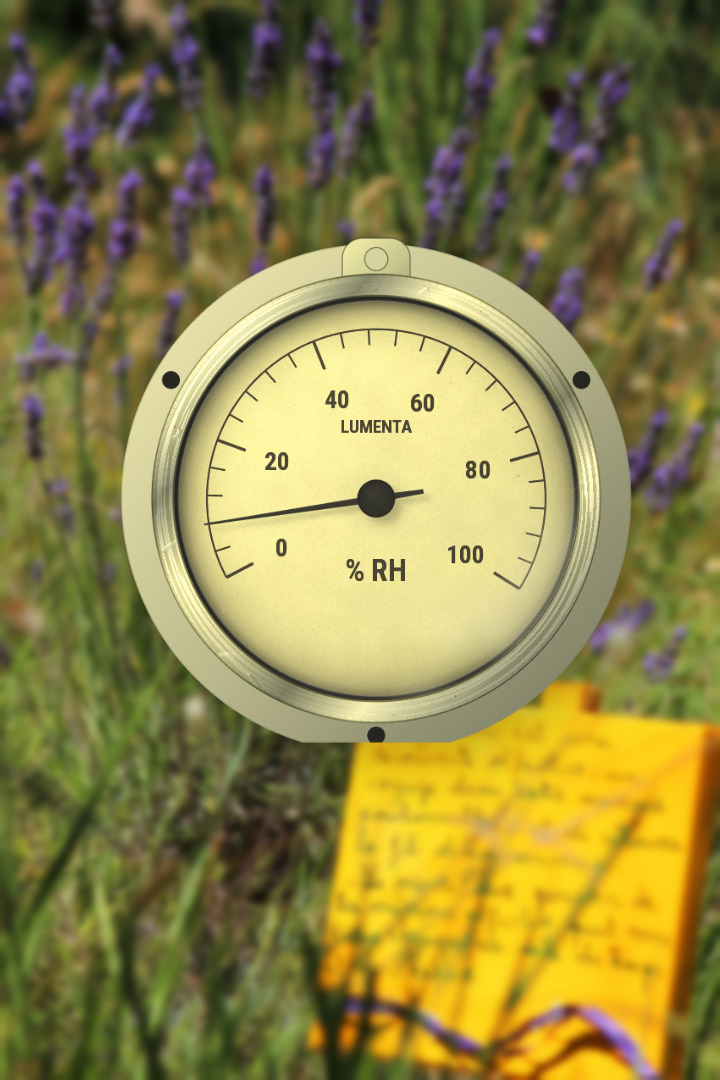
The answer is 8 %
